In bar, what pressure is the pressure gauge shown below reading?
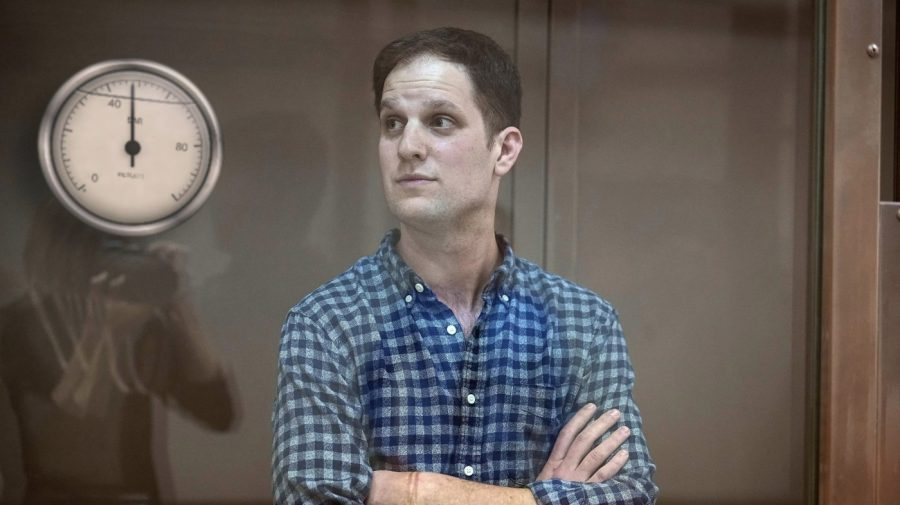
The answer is 48 bar
